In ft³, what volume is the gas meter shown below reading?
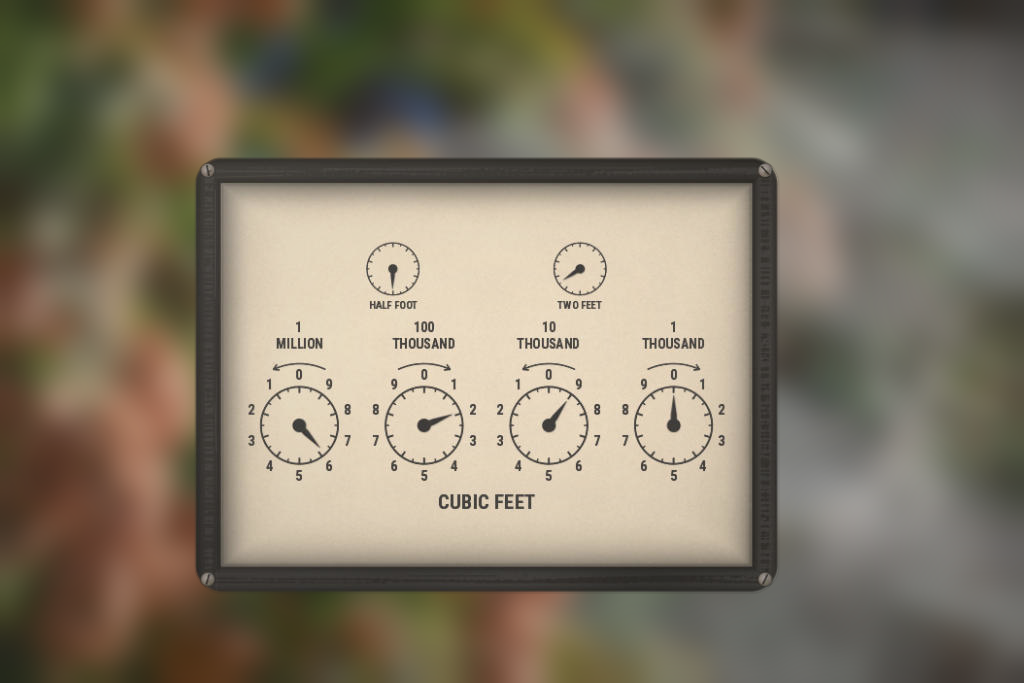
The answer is 619000 ft³
